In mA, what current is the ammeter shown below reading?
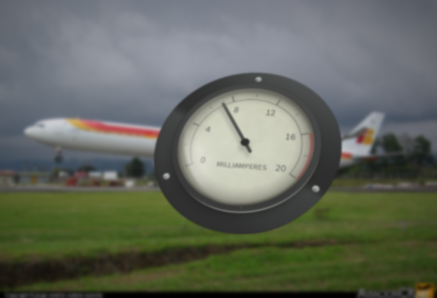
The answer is 7 mA
